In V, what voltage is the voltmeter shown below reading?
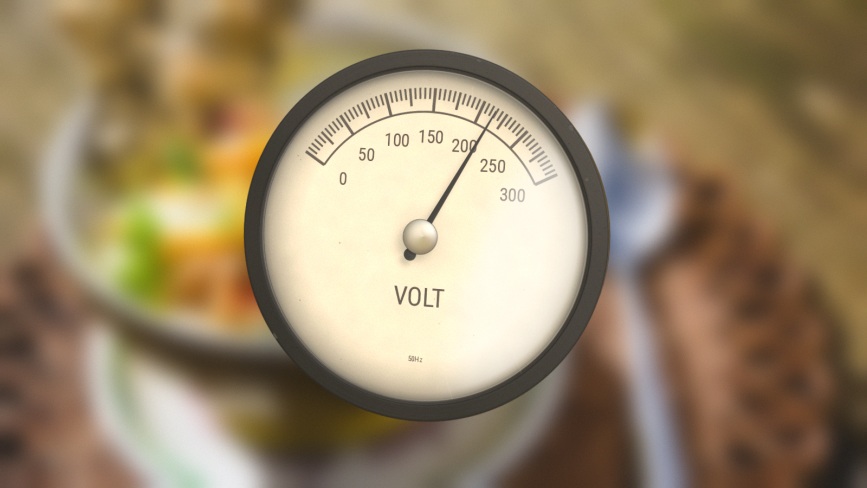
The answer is 215 V
